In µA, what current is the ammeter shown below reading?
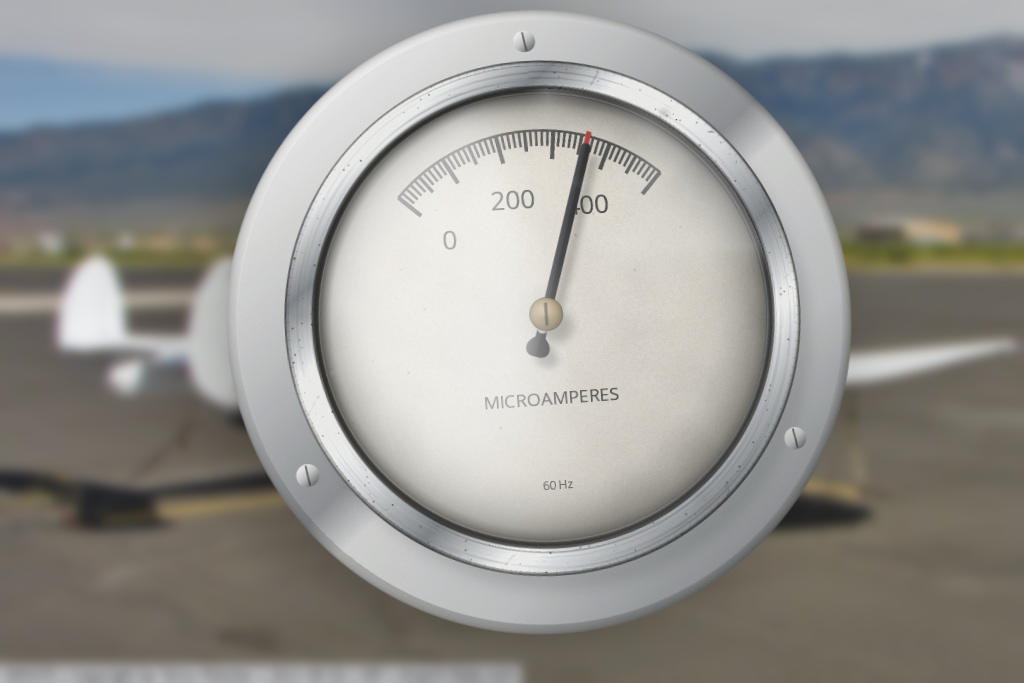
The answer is 360 µA
